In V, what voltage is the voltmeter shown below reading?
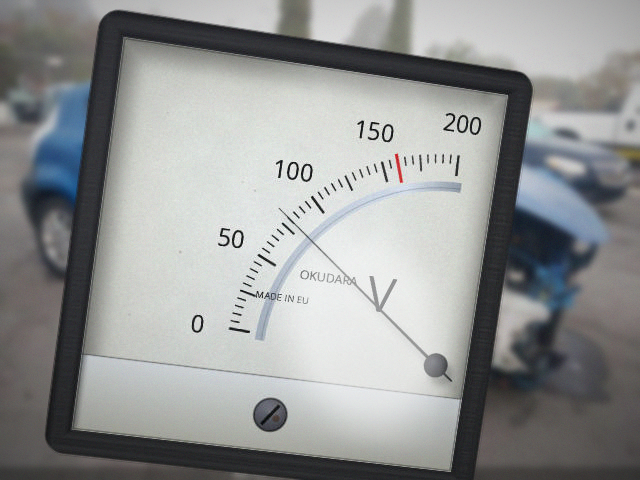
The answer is 80 V
